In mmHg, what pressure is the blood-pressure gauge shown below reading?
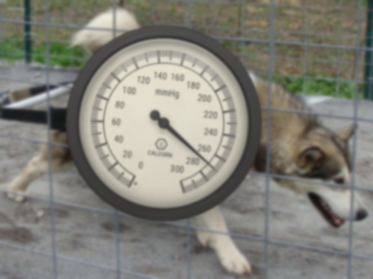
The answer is 270 mmHg
